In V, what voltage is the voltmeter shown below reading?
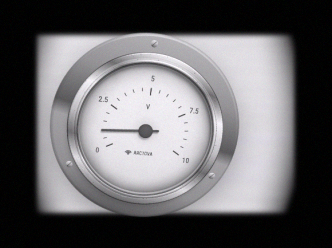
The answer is 1 V
